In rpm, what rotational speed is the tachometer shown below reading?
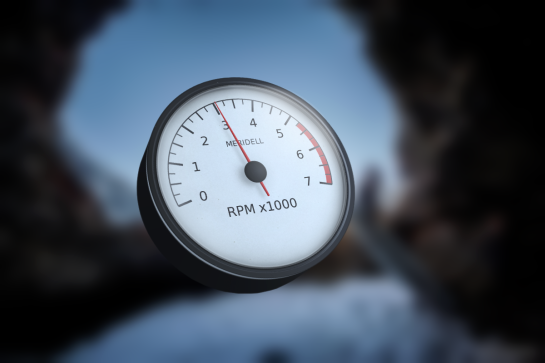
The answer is 3000 rpm
